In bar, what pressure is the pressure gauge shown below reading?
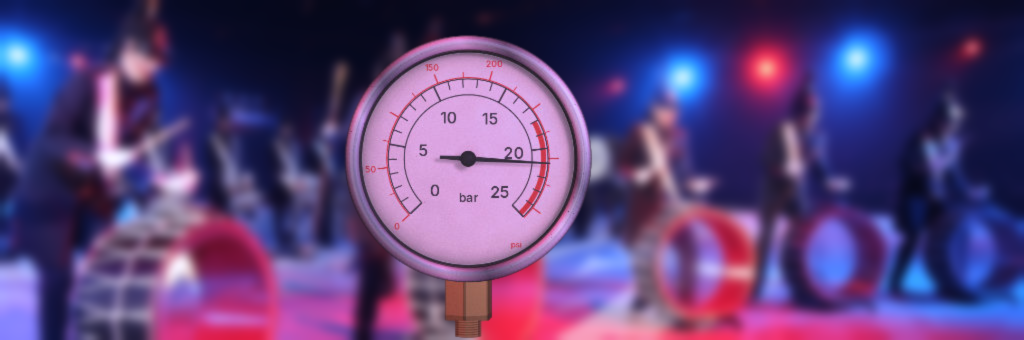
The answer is 21 bar
